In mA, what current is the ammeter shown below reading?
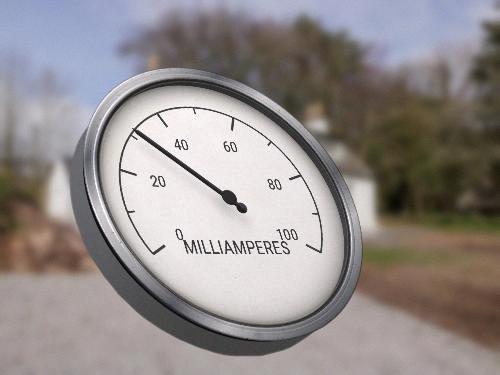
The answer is 30 mA
